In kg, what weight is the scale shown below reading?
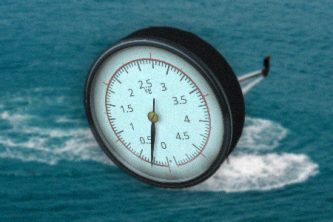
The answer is 0.25 kg
